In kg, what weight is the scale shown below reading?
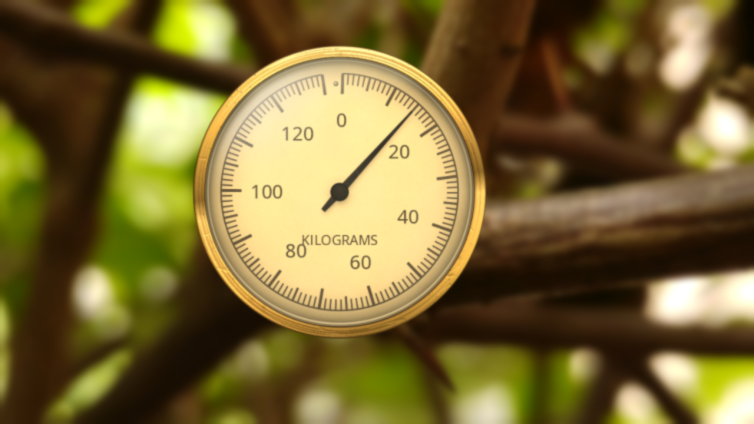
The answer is 15 kg
